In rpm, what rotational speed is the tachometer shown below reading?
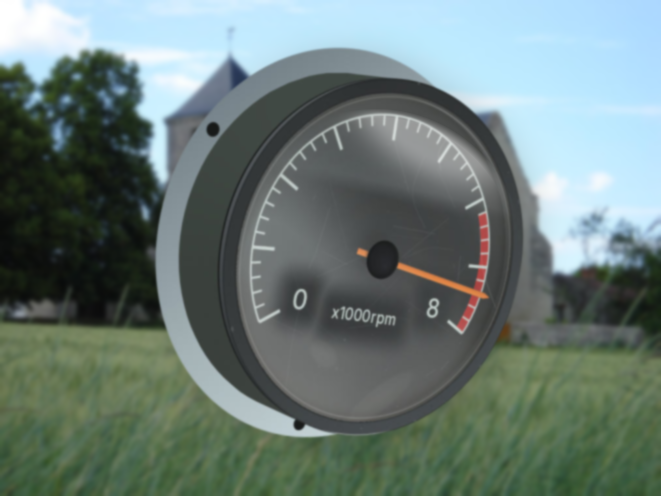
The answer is 7400 rpm
